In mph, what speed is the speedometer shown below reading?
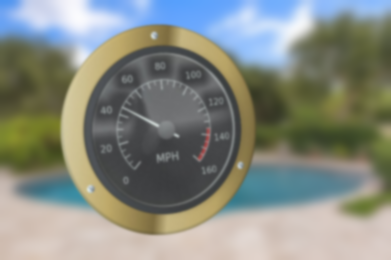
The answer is 45 mph
